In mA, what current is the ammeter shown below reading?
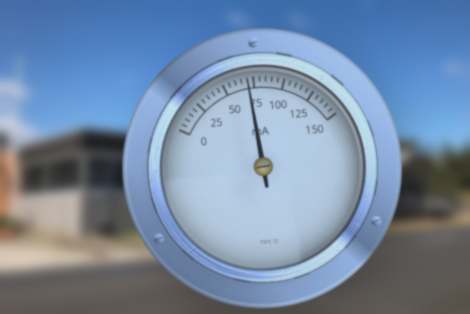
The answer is 70 mA
